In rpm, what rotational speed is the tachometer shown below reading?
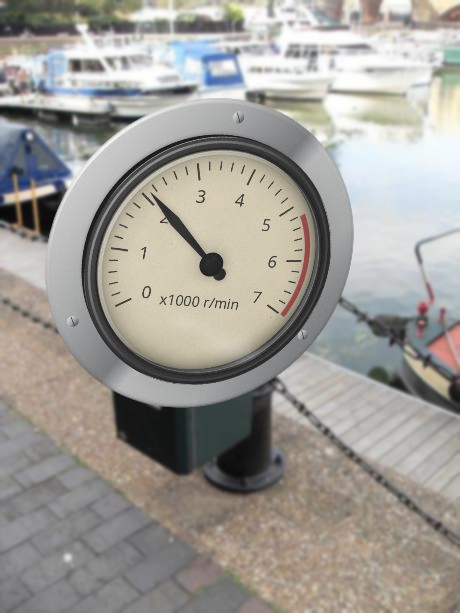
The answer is 2100 rpm
